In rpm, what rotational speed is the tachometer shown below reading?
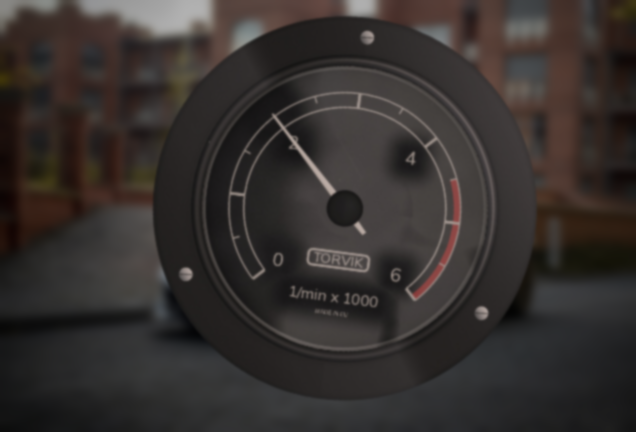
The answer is 2000 rpm
